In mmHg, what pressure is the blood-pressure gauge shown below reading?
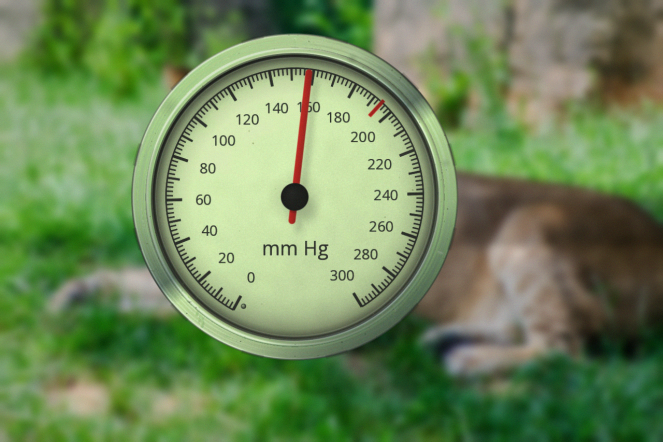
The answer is 158 mmHg
